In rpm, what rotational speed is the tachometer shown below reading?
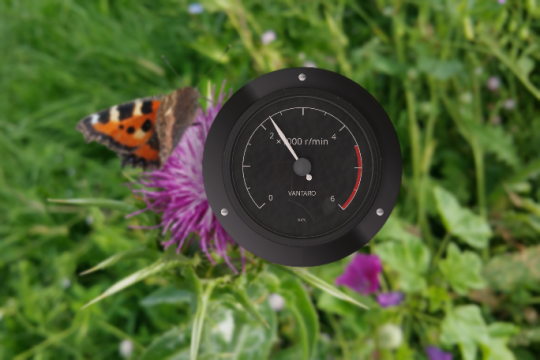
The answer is 2250 rpm
